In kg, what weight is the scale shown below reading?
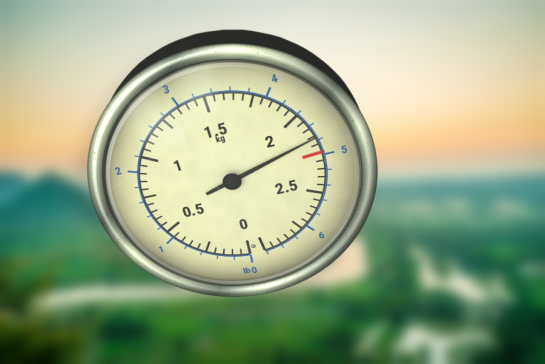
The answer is 2.15 kg
